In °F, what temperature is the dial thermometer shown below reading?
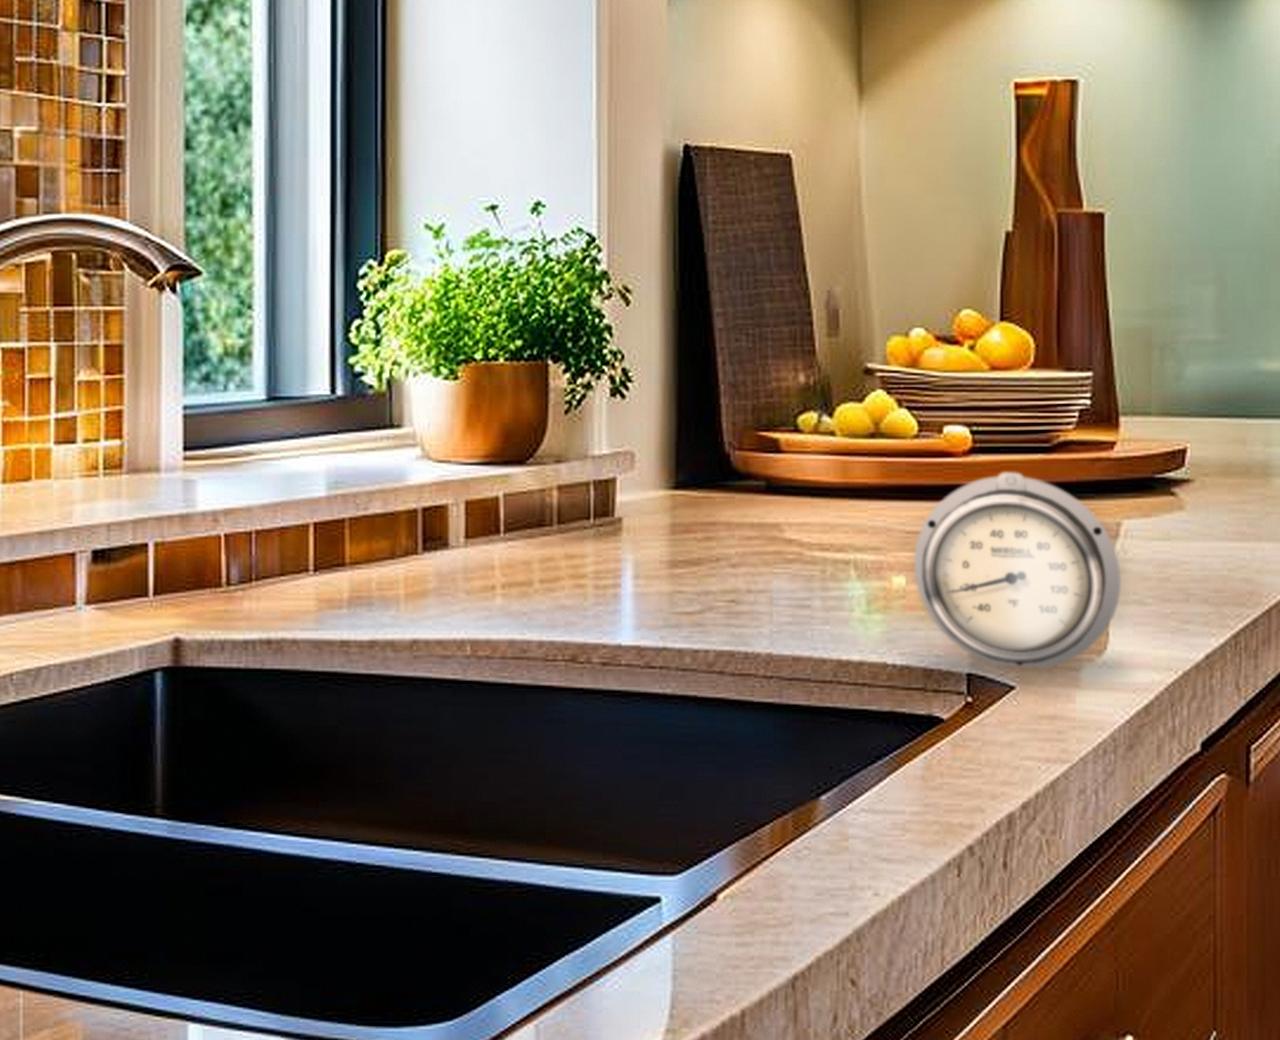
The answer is -20 °F
